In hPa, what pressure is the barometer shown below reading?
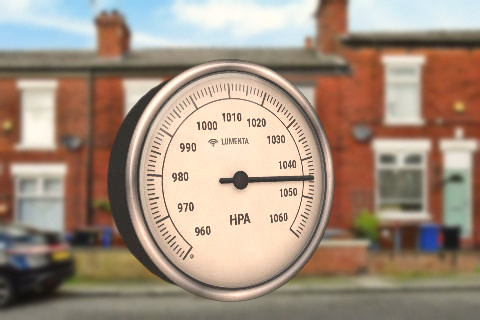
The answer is 1045 hPa
